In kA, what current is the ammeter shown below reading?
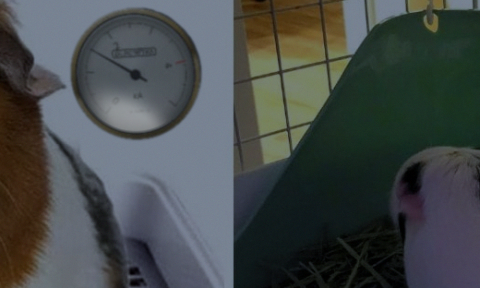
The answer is 1.5 kA
